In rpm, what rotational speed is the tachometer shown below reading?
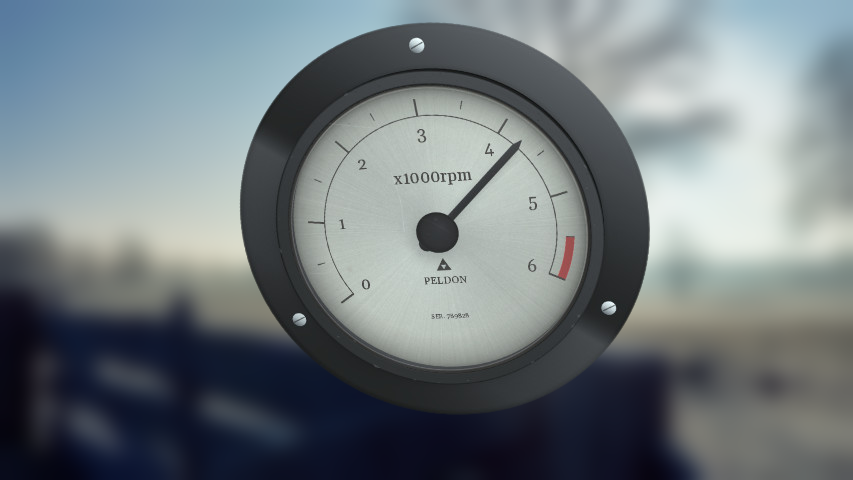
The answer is 4250 rpm
